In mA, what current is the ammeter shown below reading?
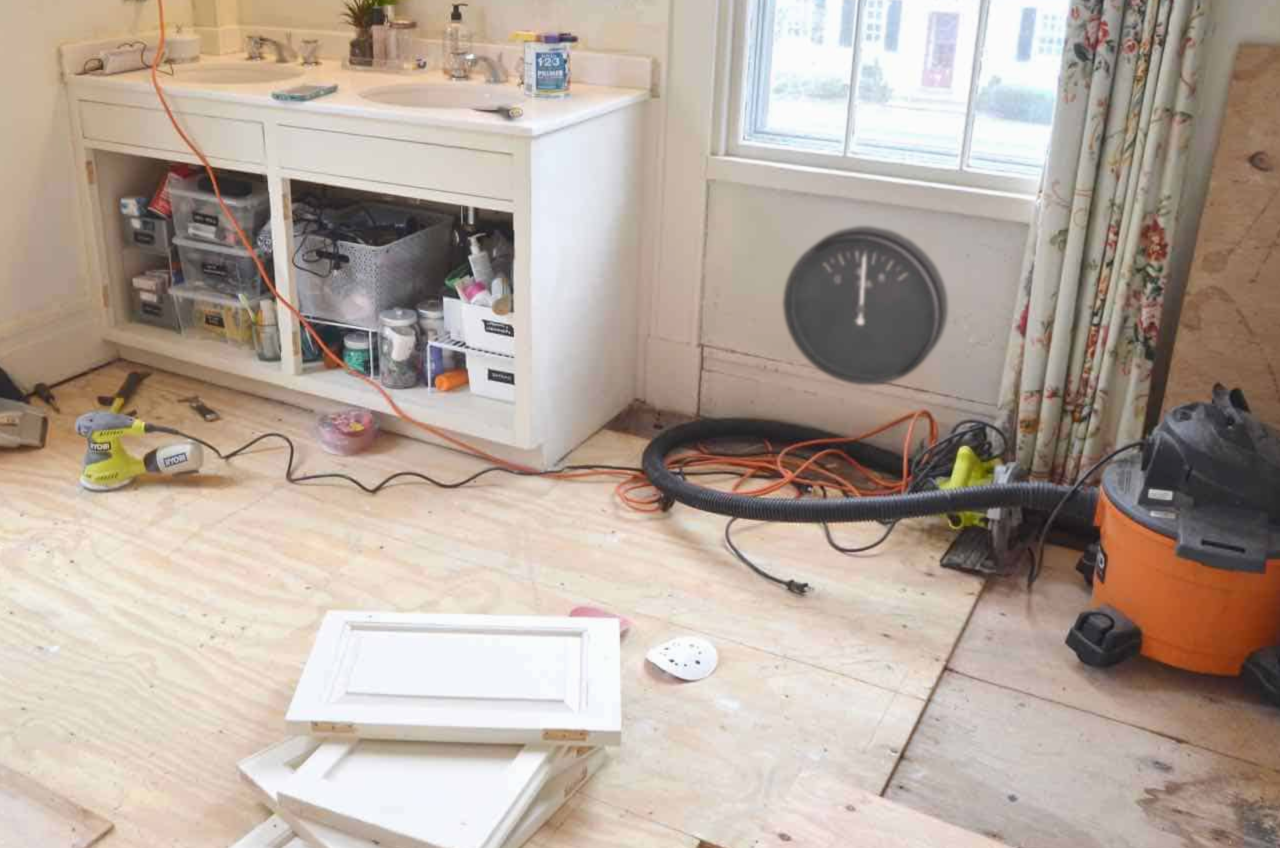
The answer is 5 mA
